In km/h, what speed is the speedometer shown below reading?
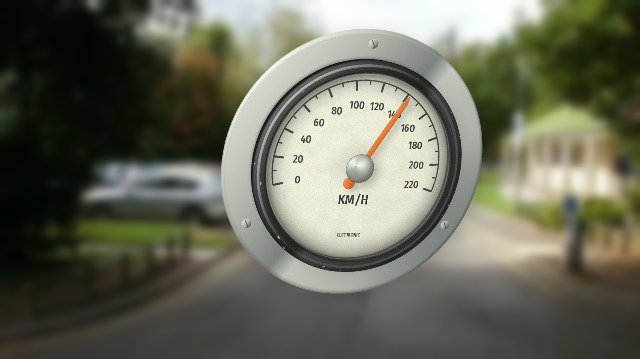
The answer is 140 km/h
